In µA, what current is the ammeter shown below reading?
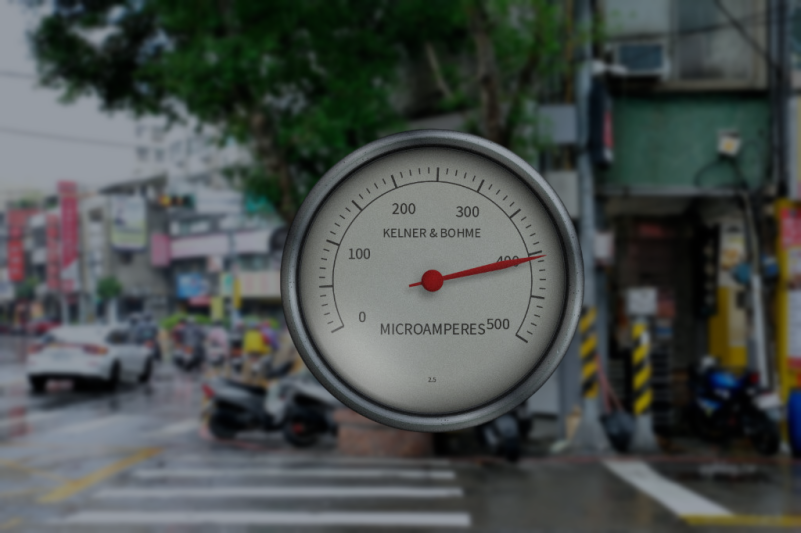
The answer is 405 µA
